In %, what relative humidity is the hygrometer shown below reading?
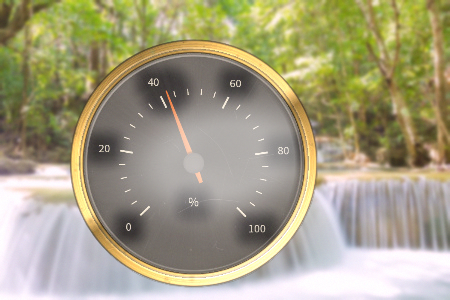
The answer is 42 %
